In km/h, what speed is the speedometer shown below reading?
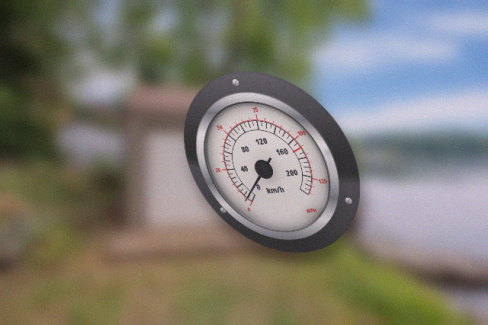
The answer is 5 km/h
